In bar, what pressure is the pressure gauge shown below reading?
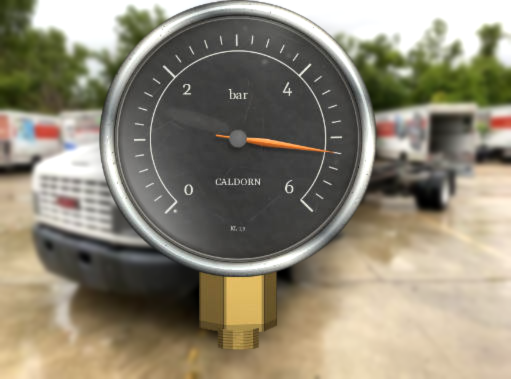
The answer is 5.2 bar
